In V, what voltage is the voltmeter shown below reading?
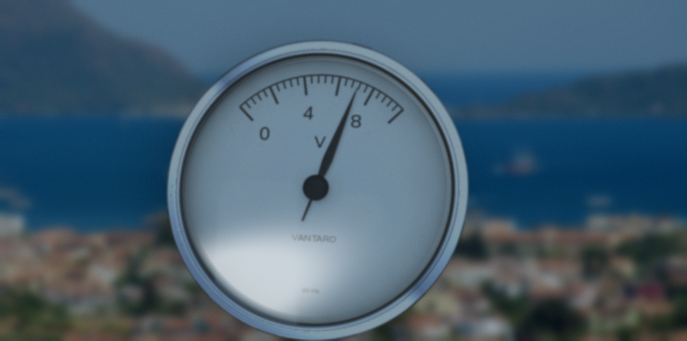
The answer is 7.2 V
